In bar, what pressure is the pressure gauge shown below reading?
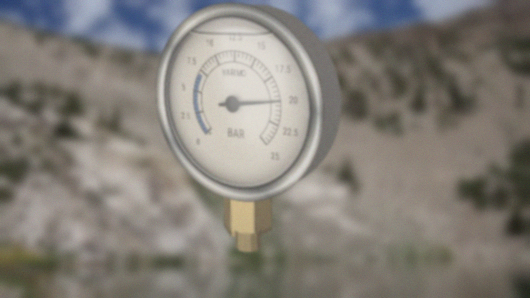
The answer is 20 bar
